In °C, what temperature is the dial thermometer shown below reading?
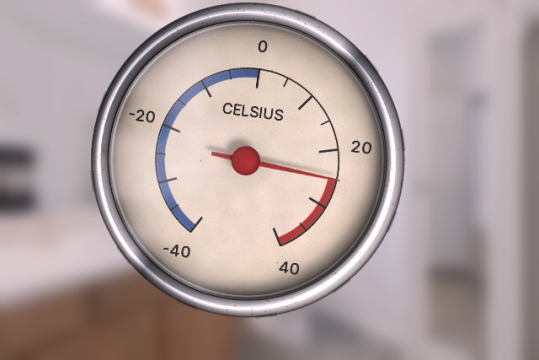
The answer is 25 °C
